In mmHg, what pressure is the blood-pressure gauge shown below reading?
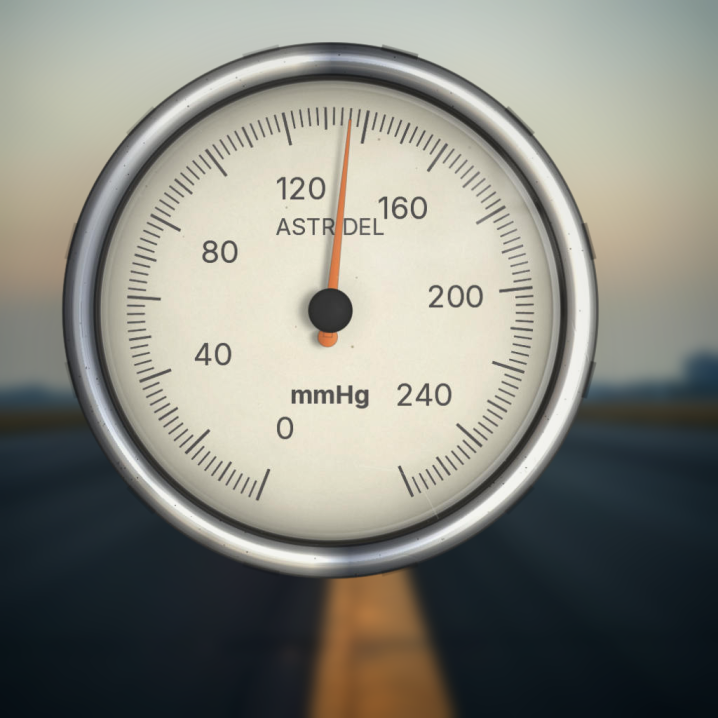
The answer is 136 mmHg
